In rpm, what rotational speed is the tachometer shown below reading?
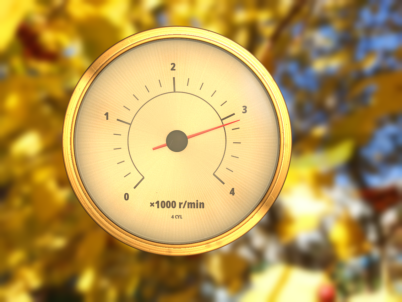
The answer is 3100 rpm
